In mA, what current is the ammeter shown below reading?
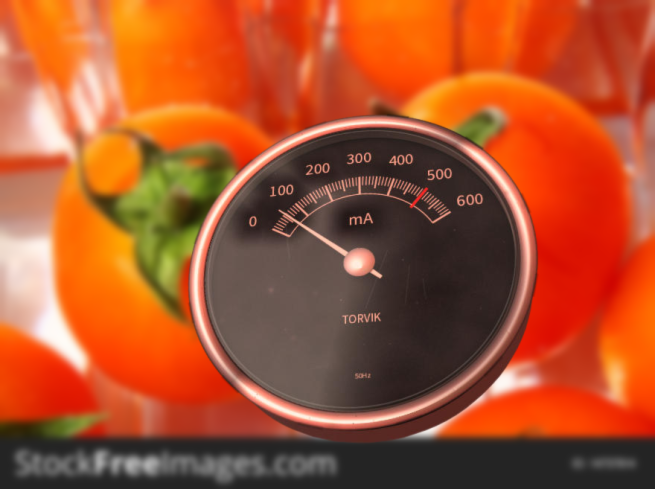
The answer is 50 mA
